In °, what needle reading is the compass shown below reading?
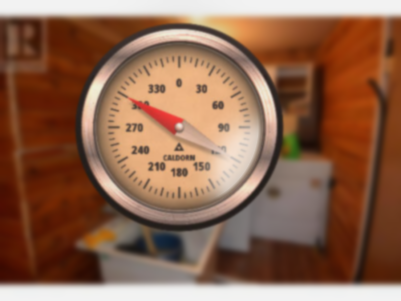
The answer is 300 °
